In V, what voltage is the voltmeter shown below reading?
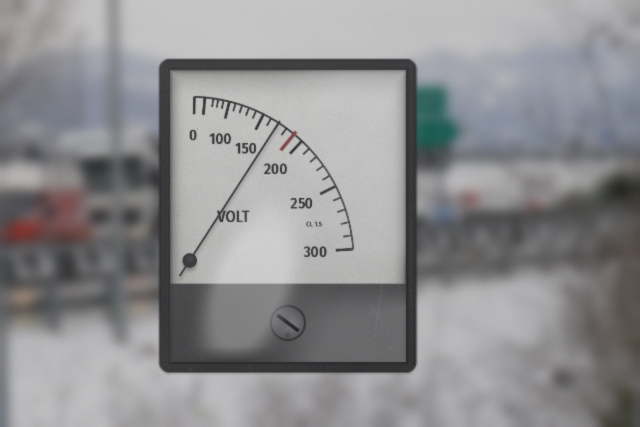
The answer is 170 V
